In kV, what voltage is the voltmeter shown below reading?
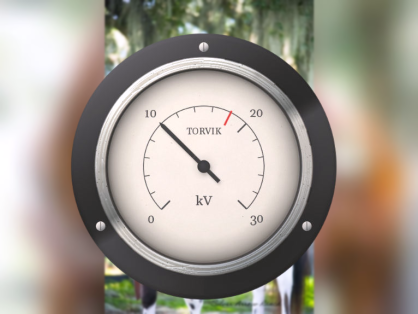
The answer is 10 kV
